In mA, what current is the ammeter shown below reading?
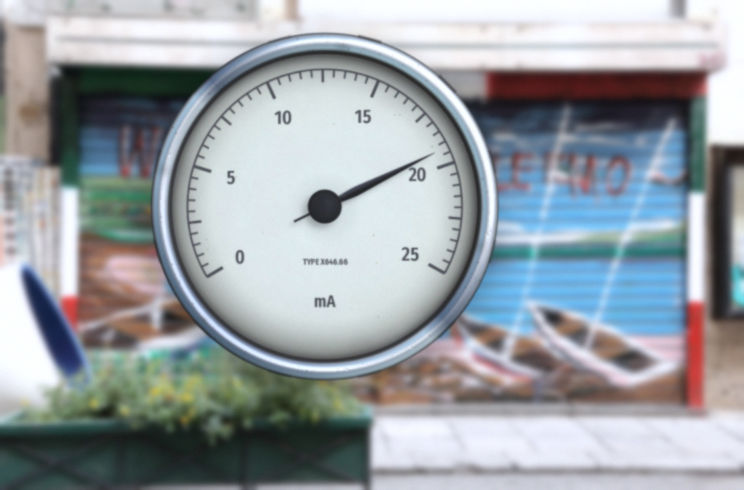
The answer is 19.25 mA
